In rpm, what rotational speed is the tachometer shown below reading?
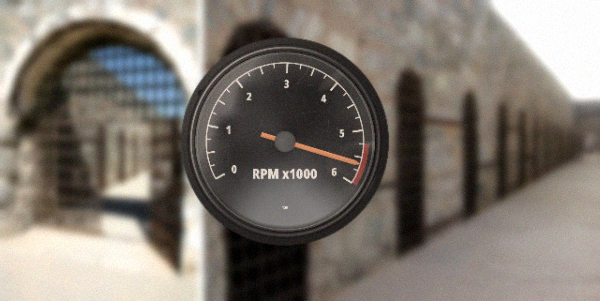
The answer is 5625 rpm
